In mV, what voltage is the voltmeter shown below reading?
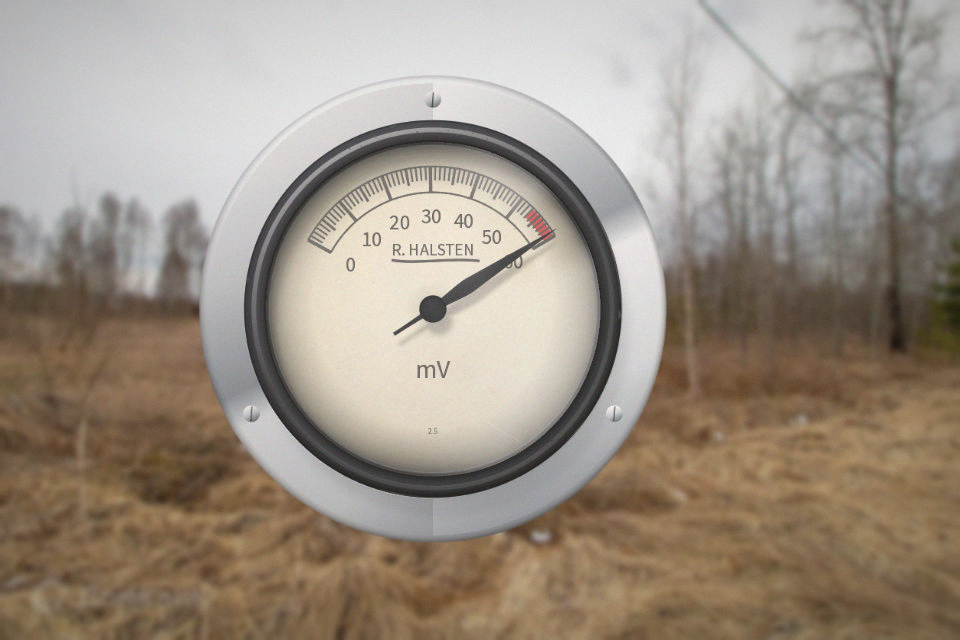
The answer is 59 mV
